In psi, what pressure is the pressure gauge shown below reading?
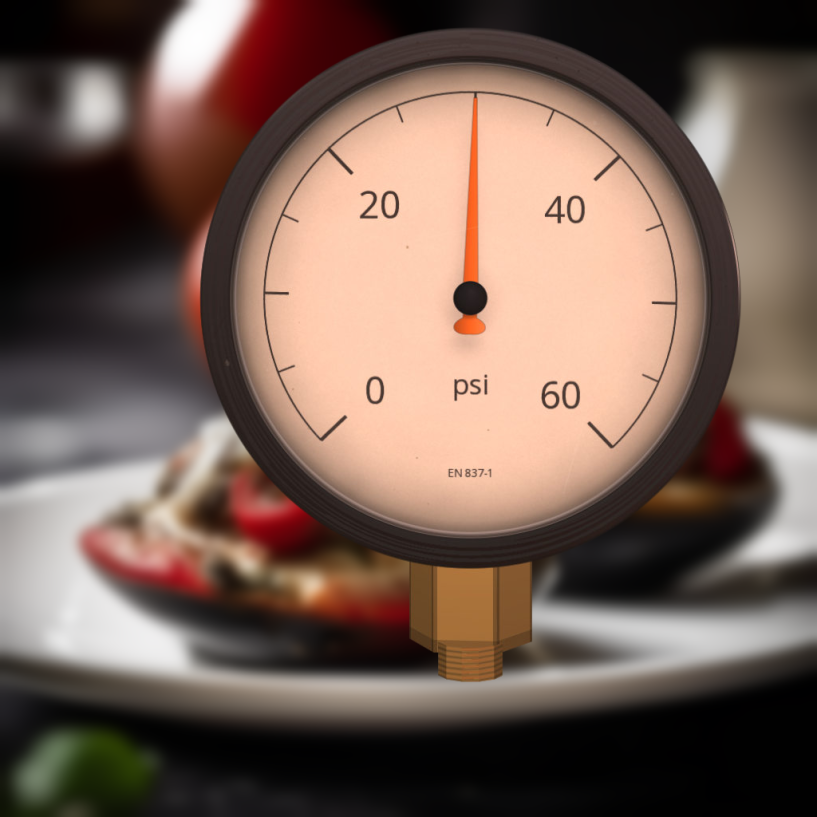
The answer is 30 psi
